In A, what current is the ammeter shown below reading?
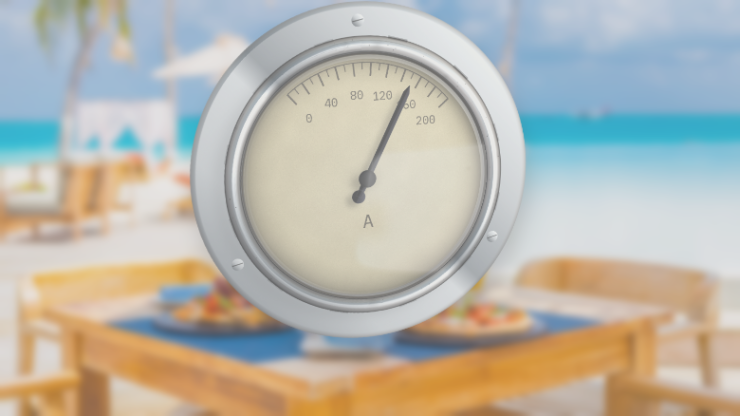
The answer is 150 A
